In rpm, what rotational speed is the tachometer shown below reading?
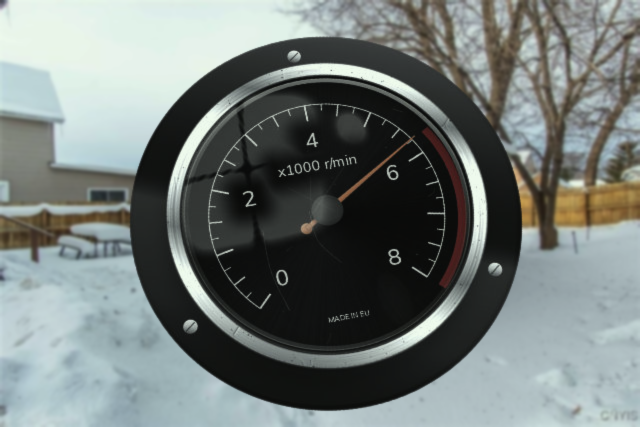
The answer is 5750 rpm
